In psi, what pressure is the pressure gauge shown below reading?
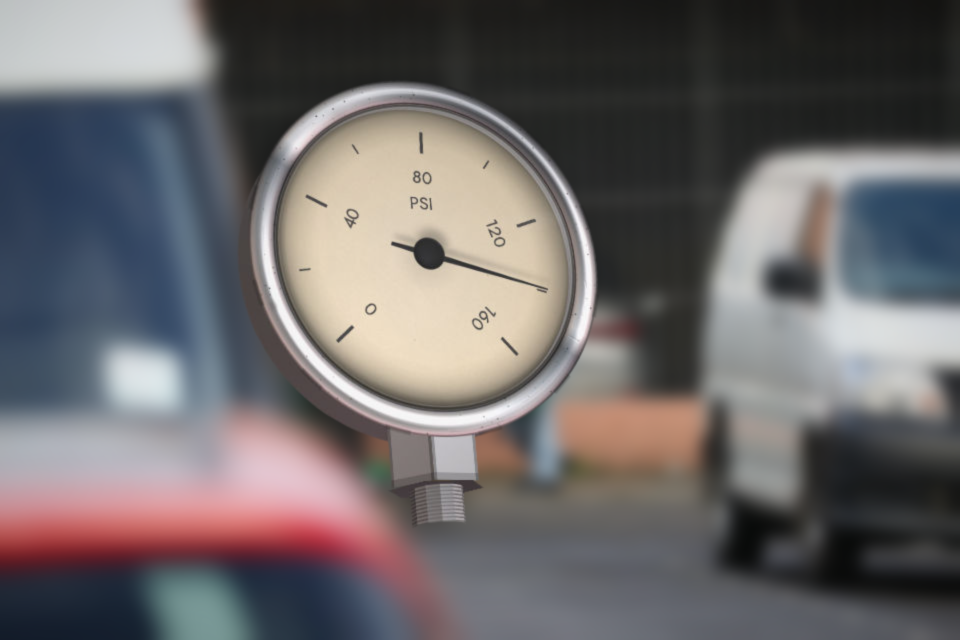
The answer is 140 psi
